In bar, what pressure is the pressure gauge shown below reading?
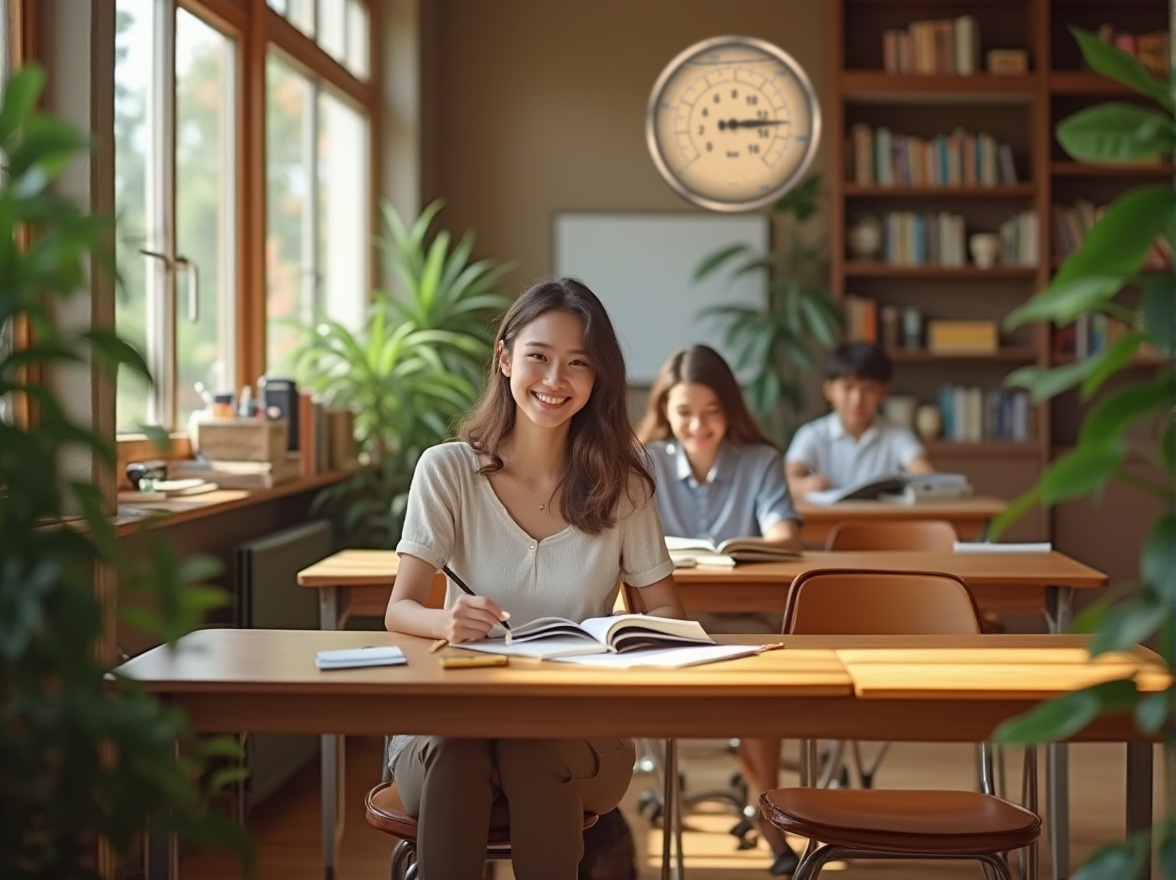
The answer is 13 bar
